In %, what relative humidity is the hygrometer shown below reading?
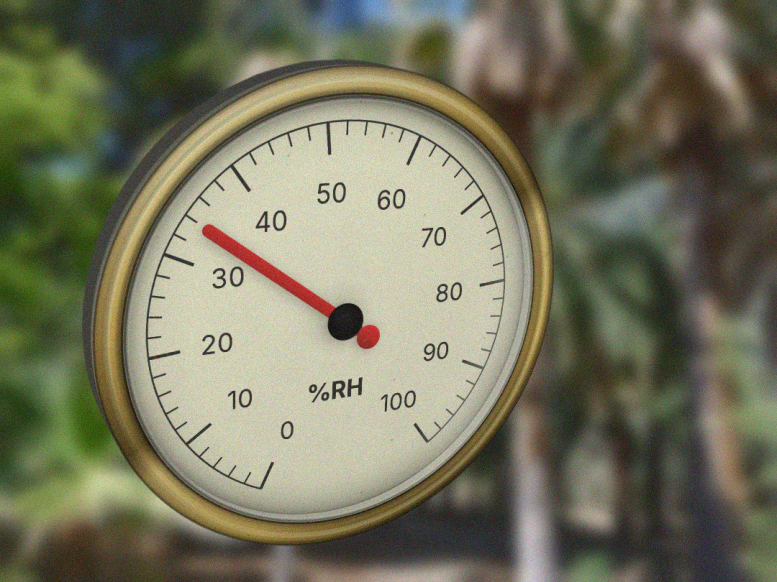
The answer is 34 %
